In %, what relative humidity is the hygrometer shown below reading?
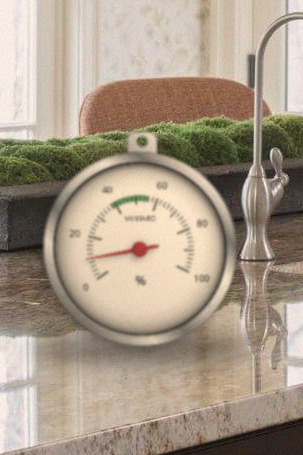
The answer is 10 %
